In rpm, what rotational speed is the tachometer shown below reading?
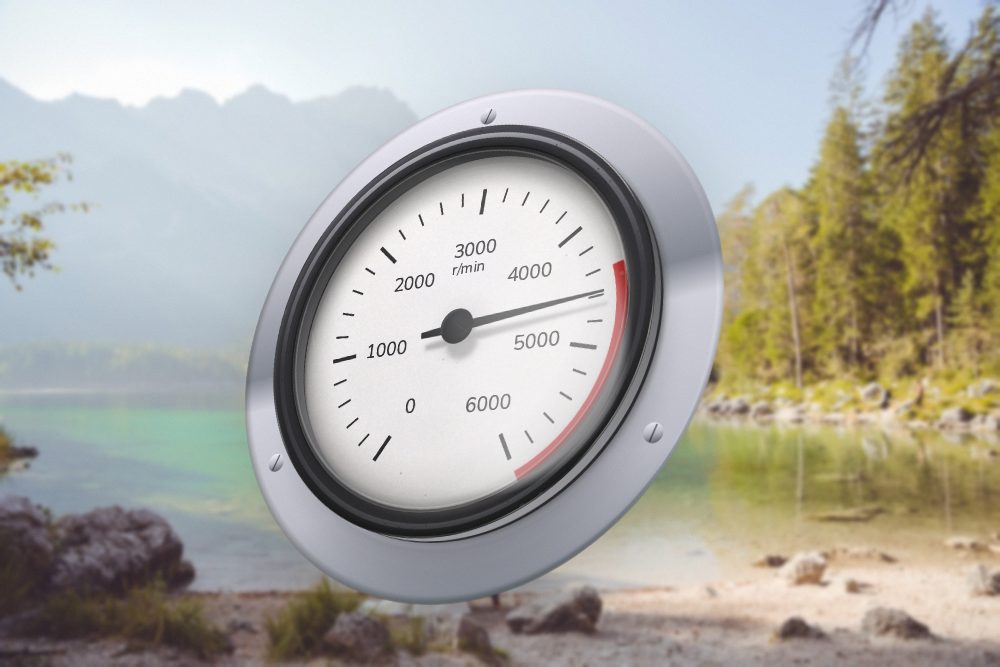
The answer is 4600 rpm
